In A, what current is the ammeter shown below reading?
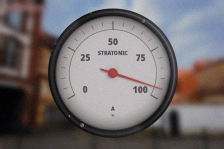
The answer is 95 A
